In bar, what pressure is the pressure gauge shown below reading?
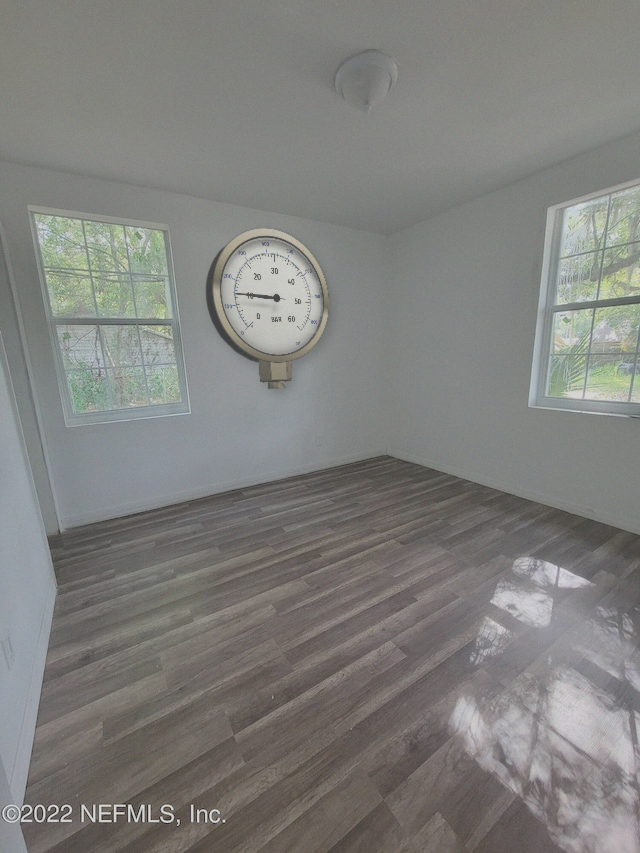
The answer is 10 bar
